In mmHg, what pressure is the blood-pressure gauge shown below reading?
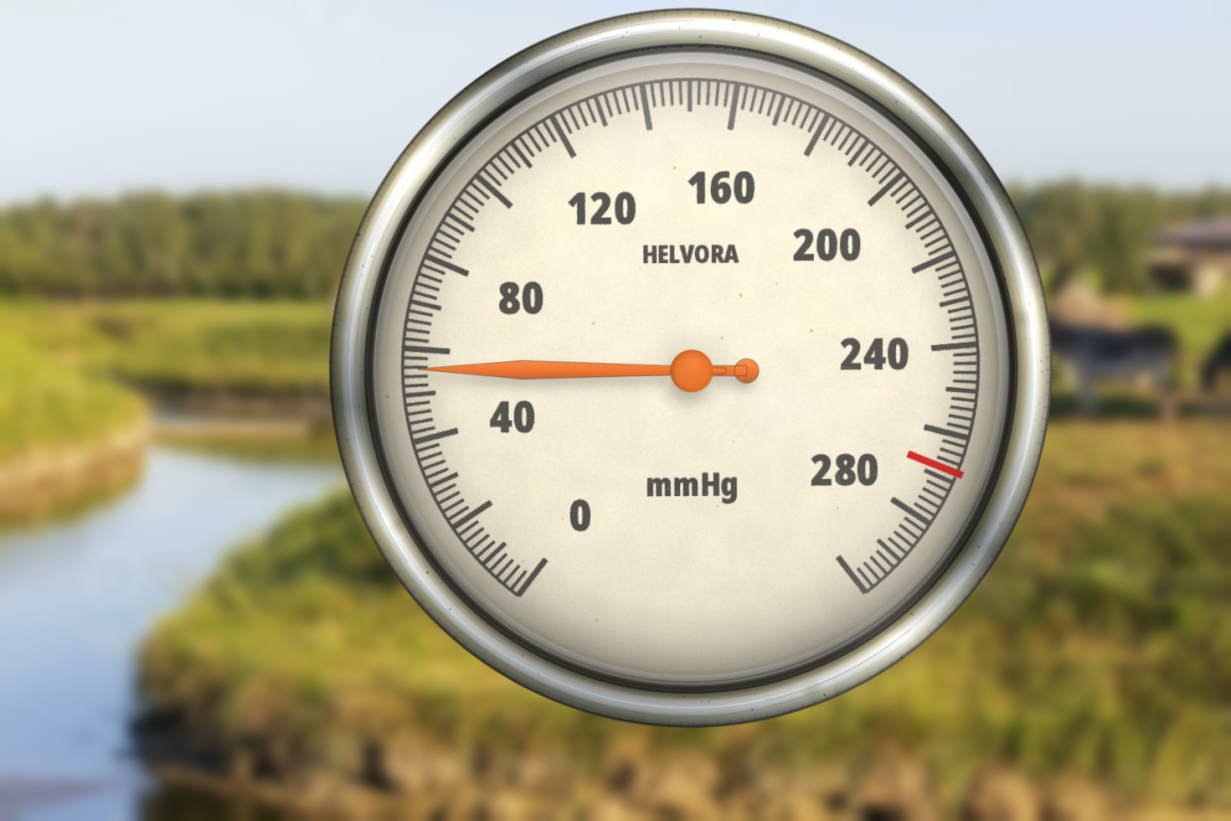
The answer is 56 mmHg
